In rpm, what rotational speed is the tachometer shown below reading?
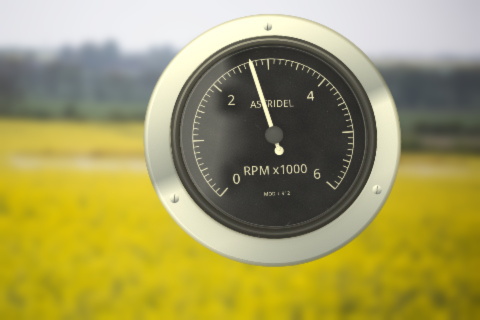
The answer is 2700 rpm
